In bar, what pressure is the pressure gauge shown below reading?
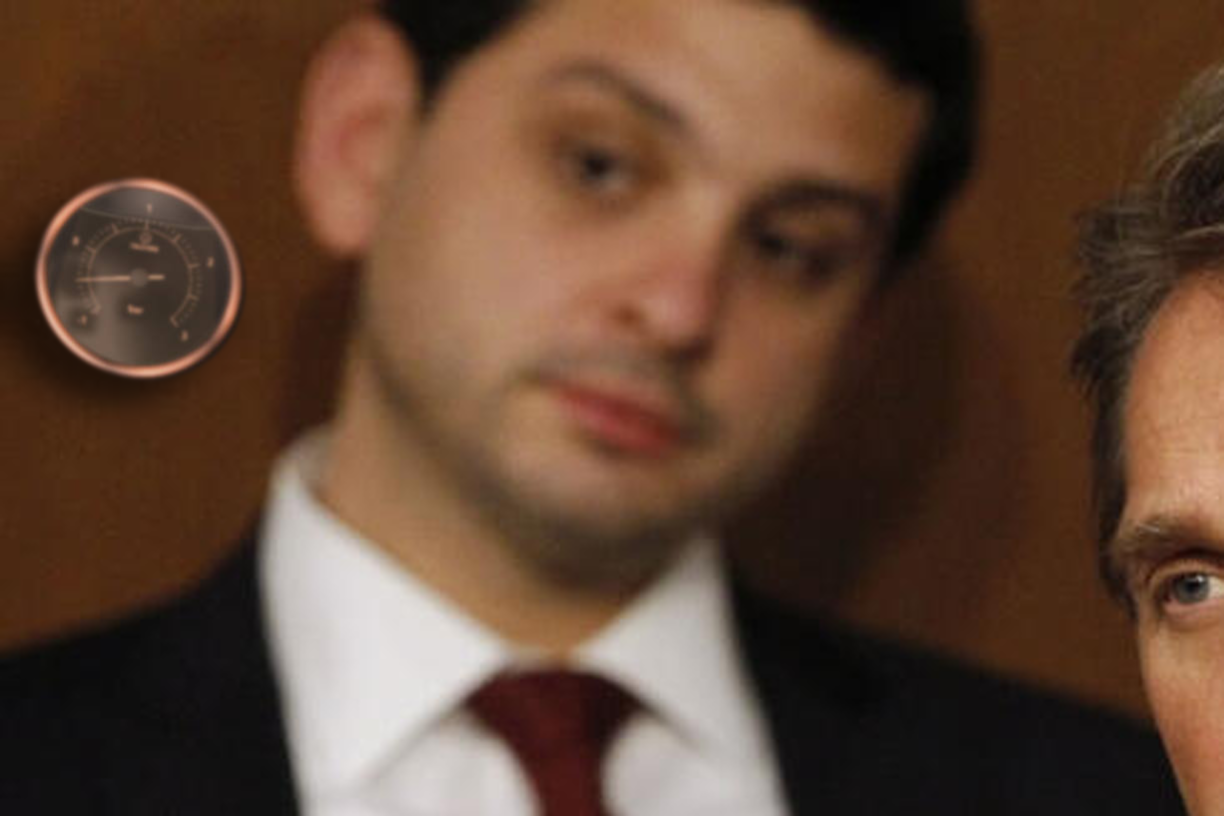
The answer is -0.5 bar
